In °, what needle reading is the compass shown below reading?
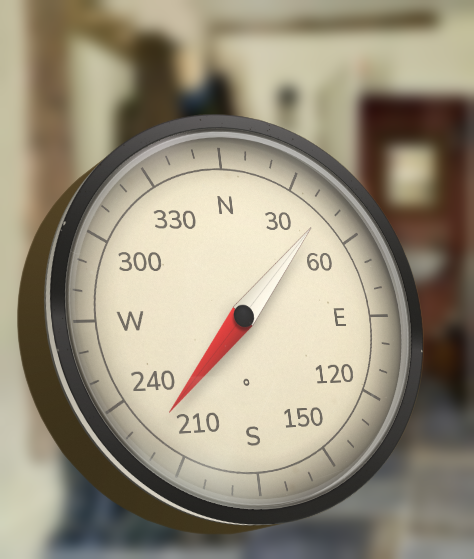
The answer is 225 °
